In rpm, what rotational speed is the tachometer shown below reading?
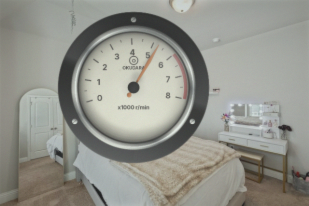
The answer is 5250 rpm
